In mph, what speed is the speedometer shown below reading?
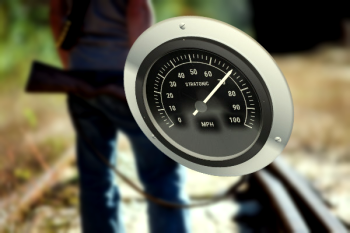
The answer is 70 mph
